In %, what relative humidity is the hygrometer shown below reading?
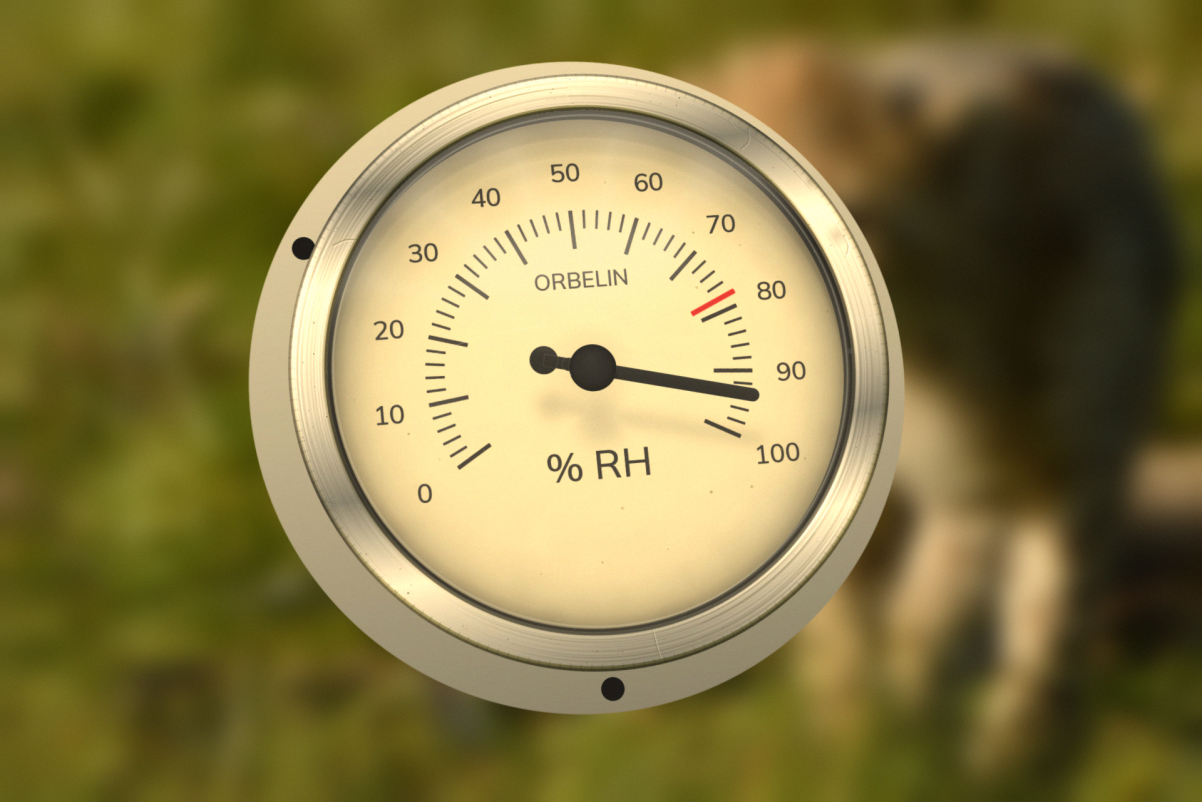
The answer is 94 %
